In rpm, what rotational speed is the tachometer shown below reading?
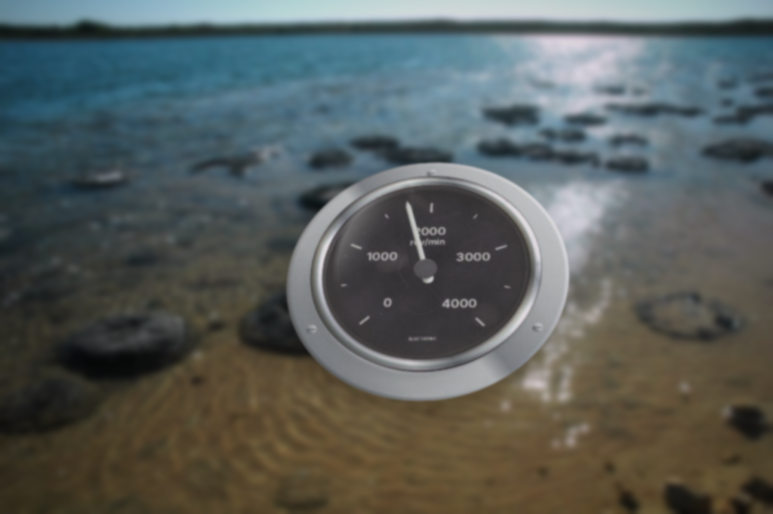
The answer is 1750 rpm
